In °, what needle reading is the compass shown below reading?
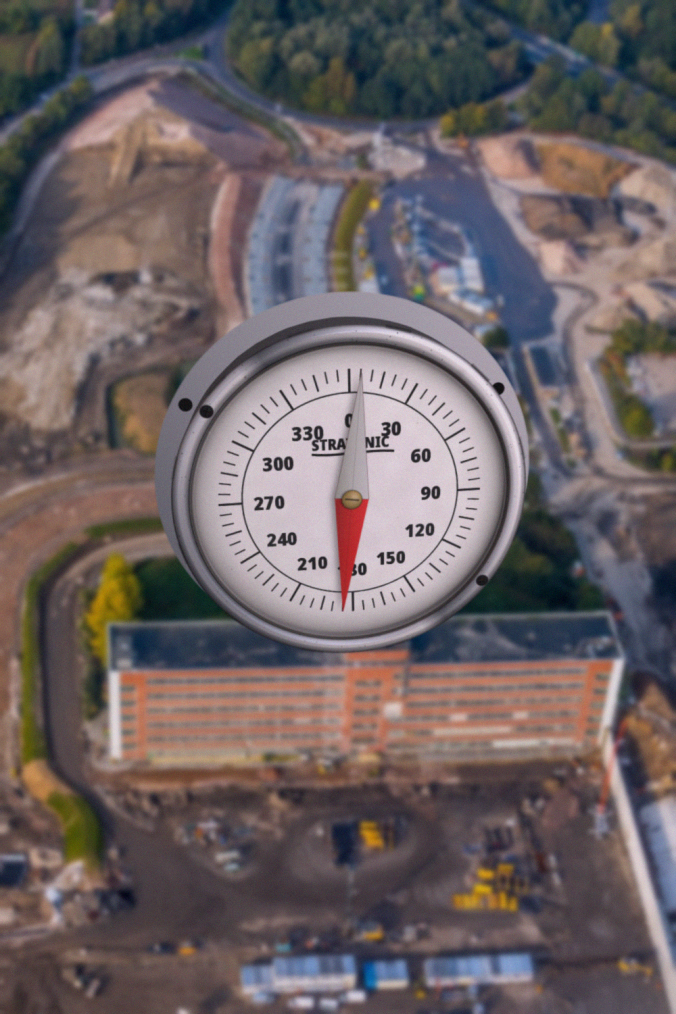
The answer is 185 °
